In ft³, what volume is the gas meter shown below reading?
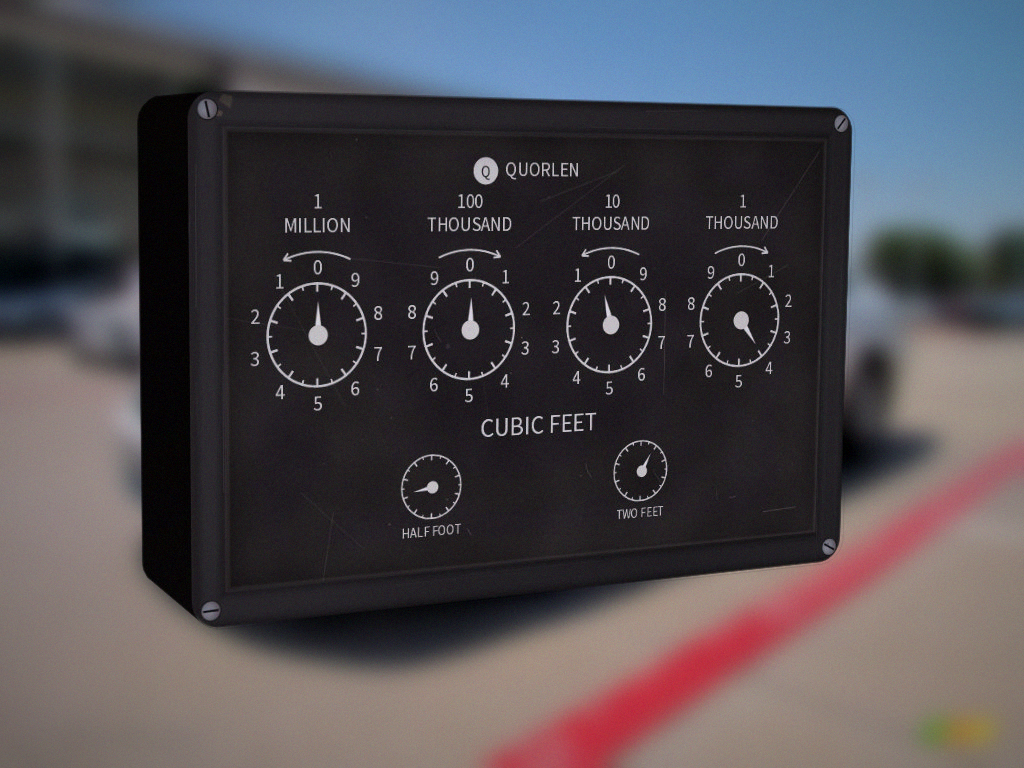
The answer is 400 ft³
